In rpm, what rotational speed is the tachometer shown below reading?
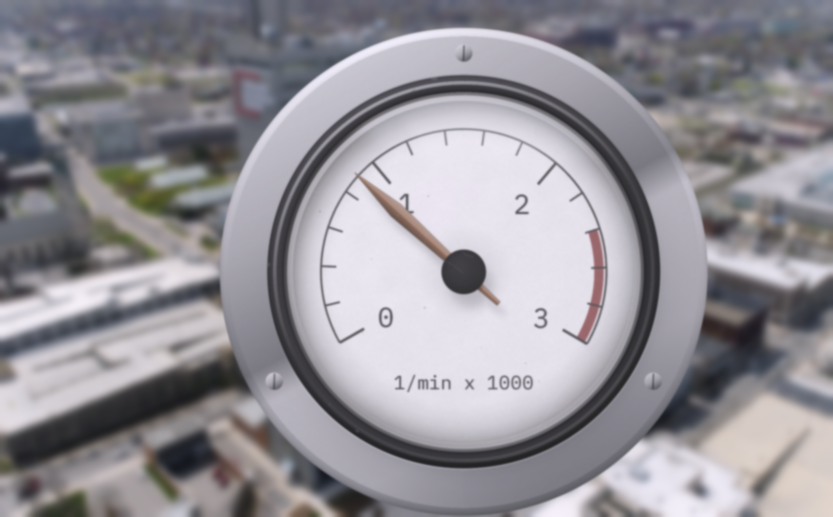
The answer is 900 rpm
